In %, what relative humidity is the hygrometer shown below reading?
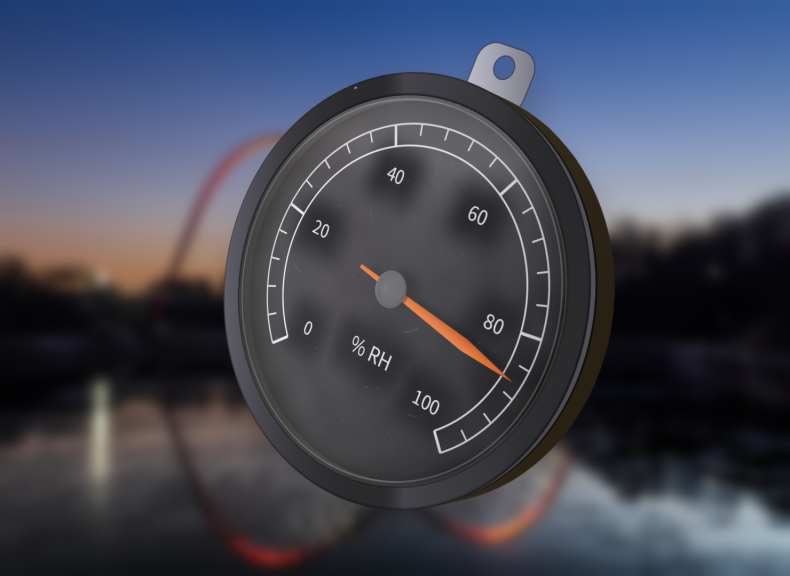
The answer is 86 %
